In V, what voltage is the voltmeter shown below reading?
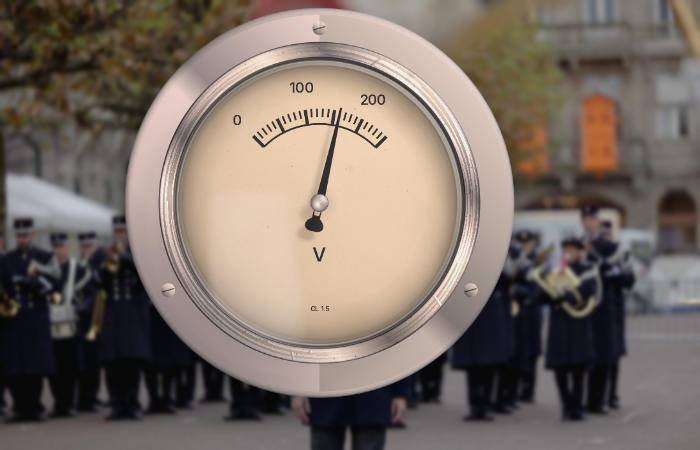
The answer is 160 V
